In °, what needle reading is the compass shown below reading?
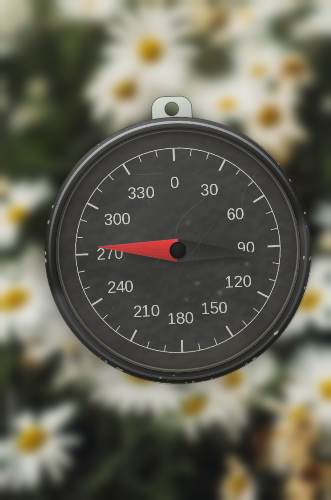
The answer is 275 °
